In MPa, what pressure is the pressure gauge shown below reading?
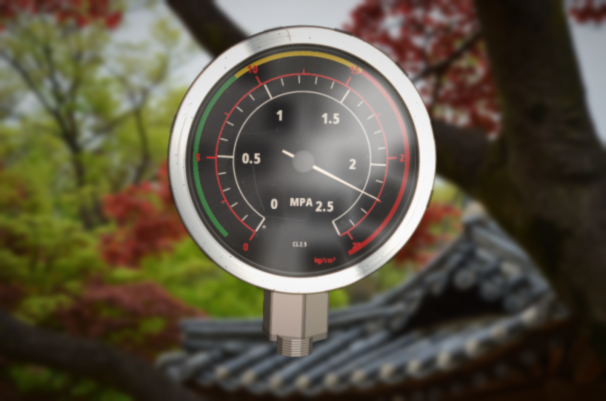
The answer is 2.2 MPa
